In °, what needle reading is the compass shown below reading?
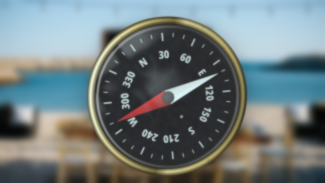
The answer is 280 °
